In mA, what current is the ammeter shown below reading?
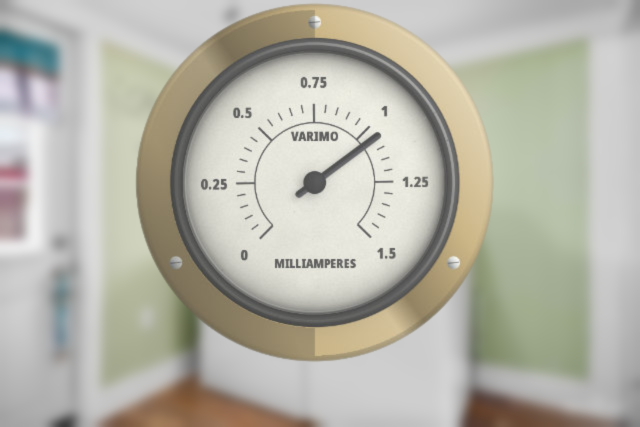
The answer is 1.05 mA
